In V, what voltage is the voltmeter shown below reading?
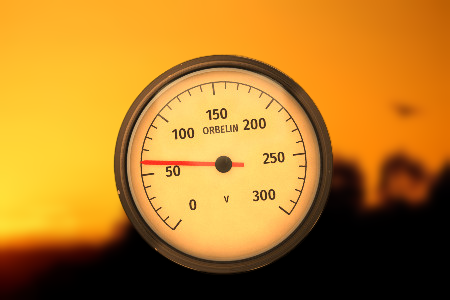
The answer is 60 V
